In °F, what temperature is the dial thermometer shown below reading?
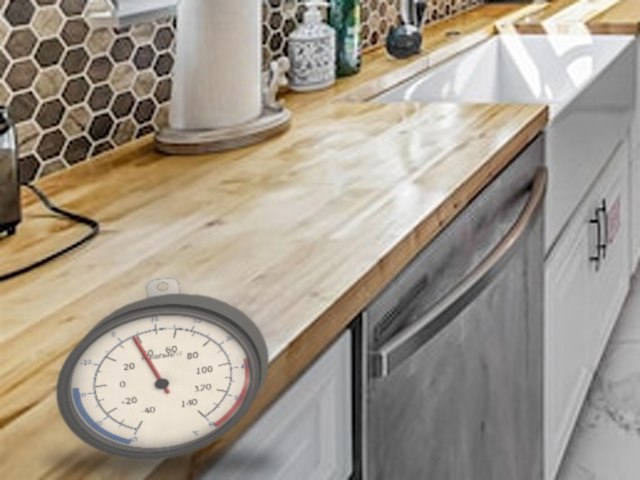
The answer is 40 °F
